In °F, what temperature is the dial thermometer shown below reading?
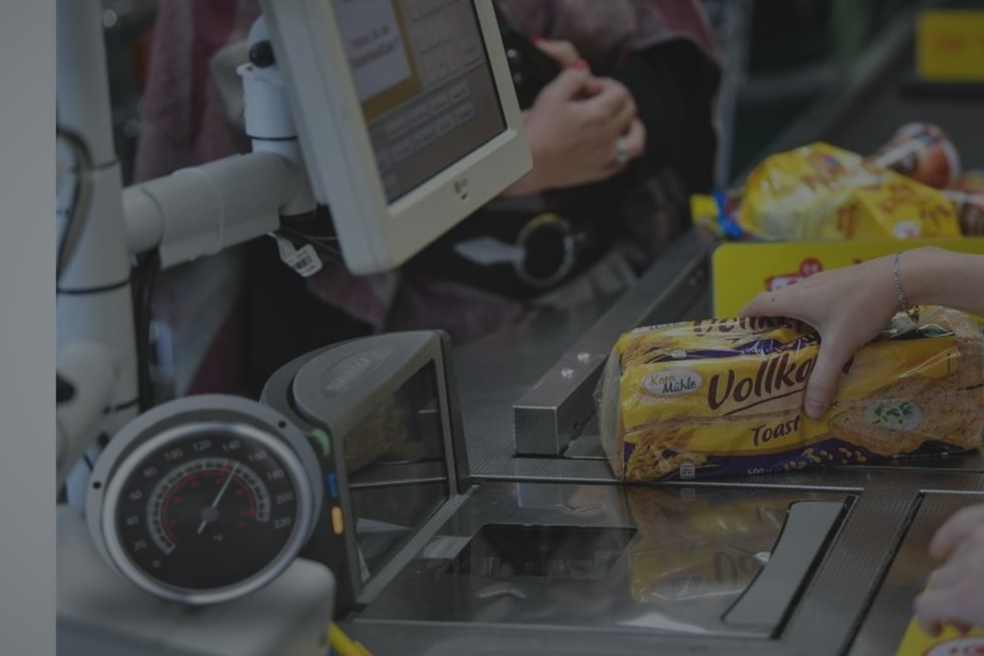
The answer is 150 °F
